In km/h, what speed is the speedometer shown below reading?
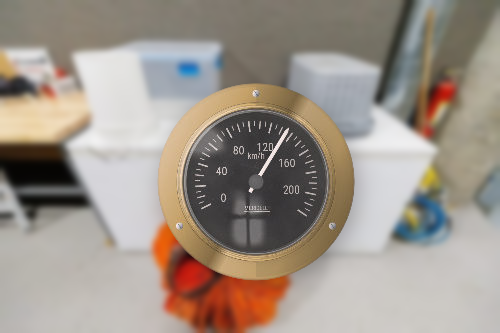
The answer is 135 km/h
